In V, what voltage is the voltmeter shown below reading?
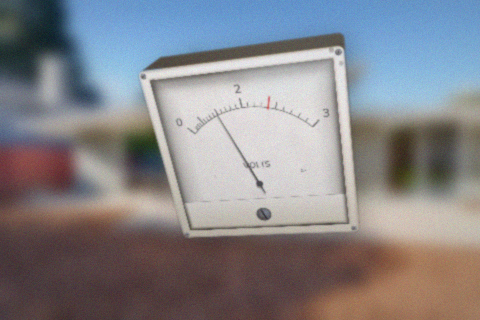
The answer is 1.5 V
